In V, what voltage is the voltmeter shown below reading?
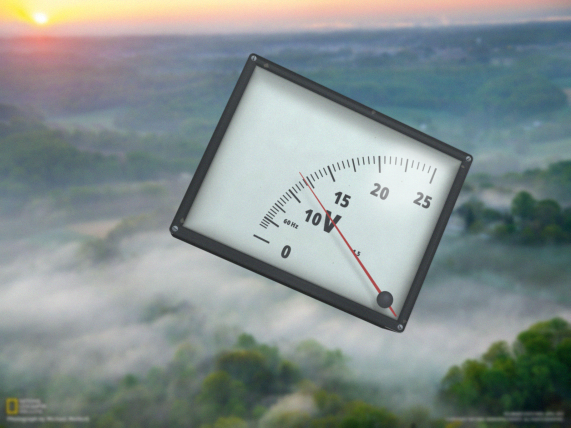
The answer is 12 V
